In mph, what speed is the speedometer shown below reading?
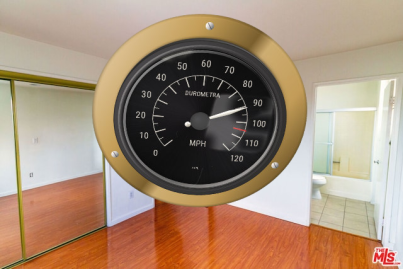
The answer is 90 mph
